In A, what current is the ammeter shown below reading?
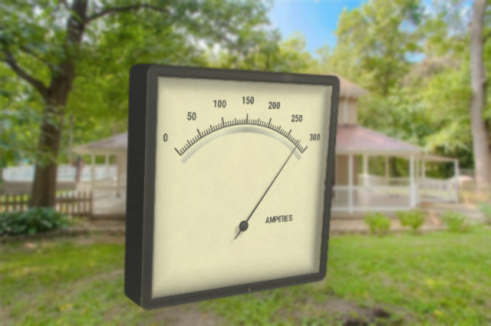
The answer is 275 A
